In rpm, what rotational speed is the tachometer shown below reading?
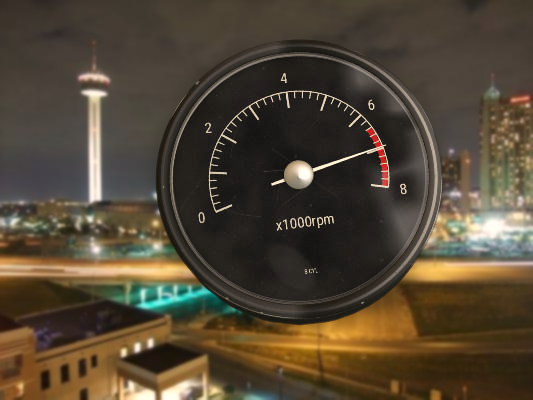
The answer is 7000 rpm
